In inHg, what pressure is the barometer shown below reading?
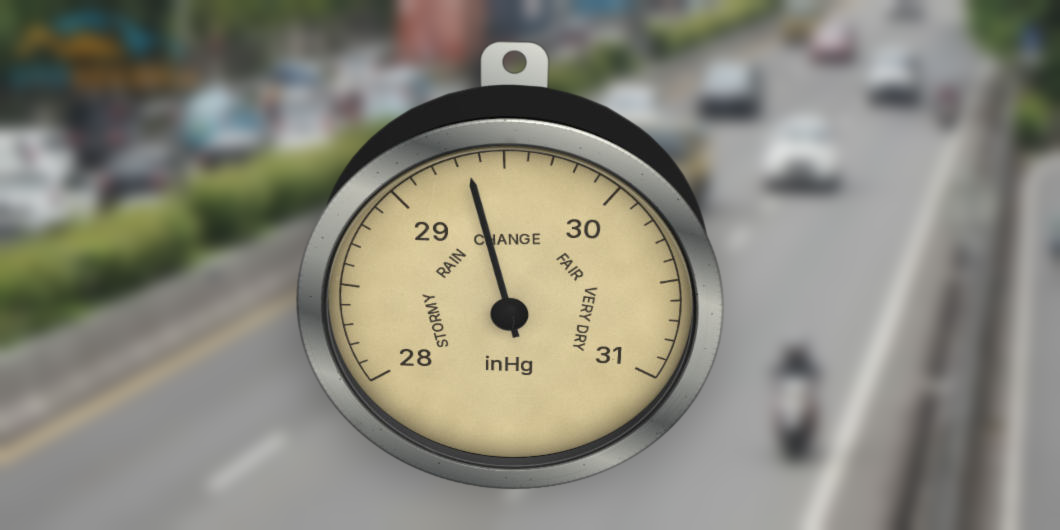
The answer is 29.35 inHg
